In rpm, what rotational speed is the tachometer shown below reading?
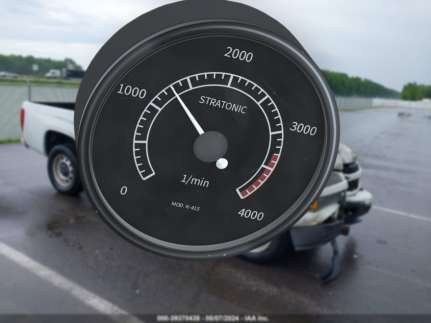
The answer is 1300 rpm
